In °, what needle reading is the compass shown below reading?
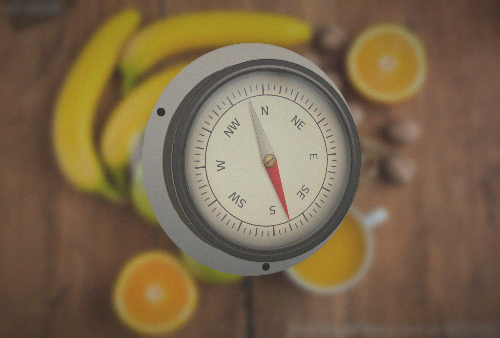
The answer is 165 °
